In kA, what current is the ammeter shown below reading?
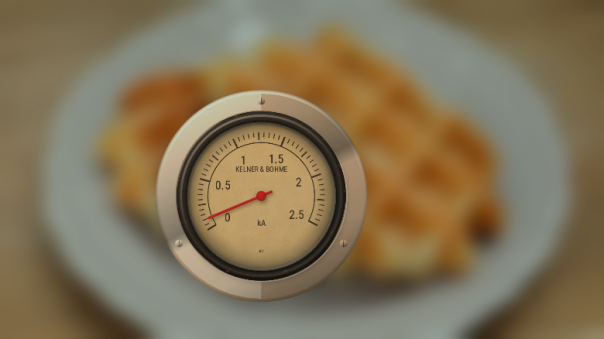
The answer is 0.1 kA
